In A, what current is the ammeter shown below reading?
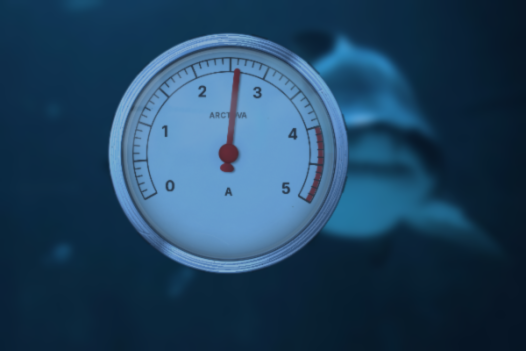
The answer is 2.6 A
